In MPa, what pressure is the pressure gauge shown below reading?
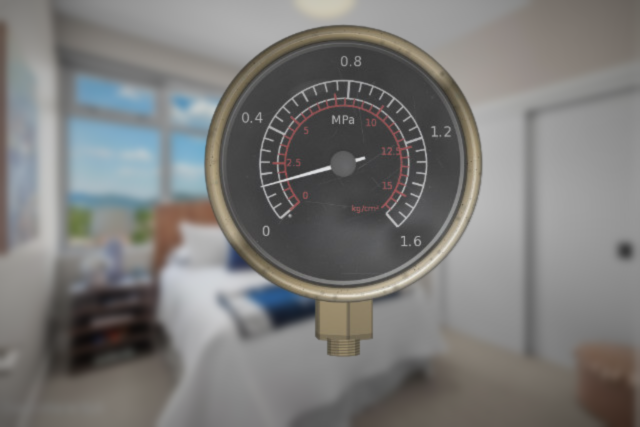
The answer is 0.15 MPa
